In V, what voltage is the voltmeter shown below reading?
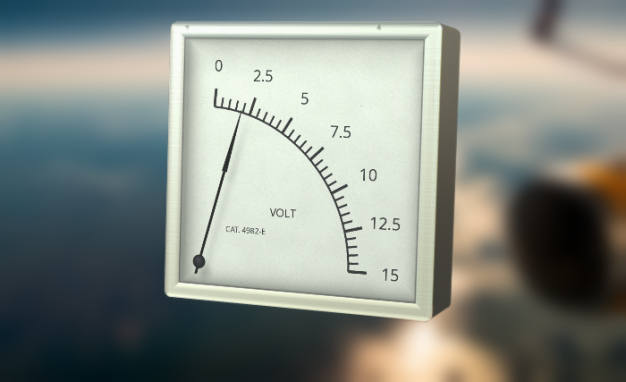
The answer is 2 V
